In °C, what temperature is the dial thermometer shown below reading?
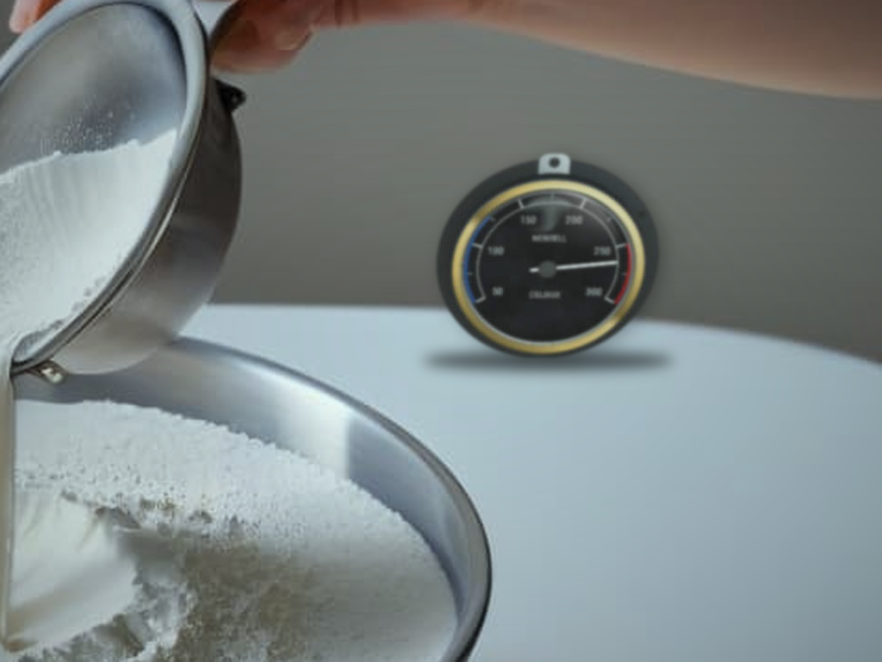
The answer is 262.5 °C
